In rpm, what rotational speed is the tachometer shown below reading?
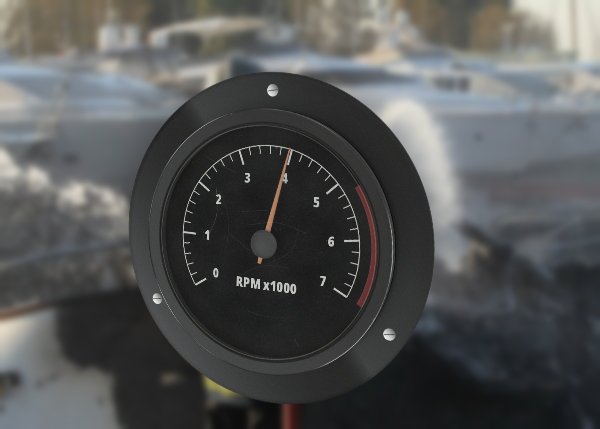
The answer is 4000 rpm
